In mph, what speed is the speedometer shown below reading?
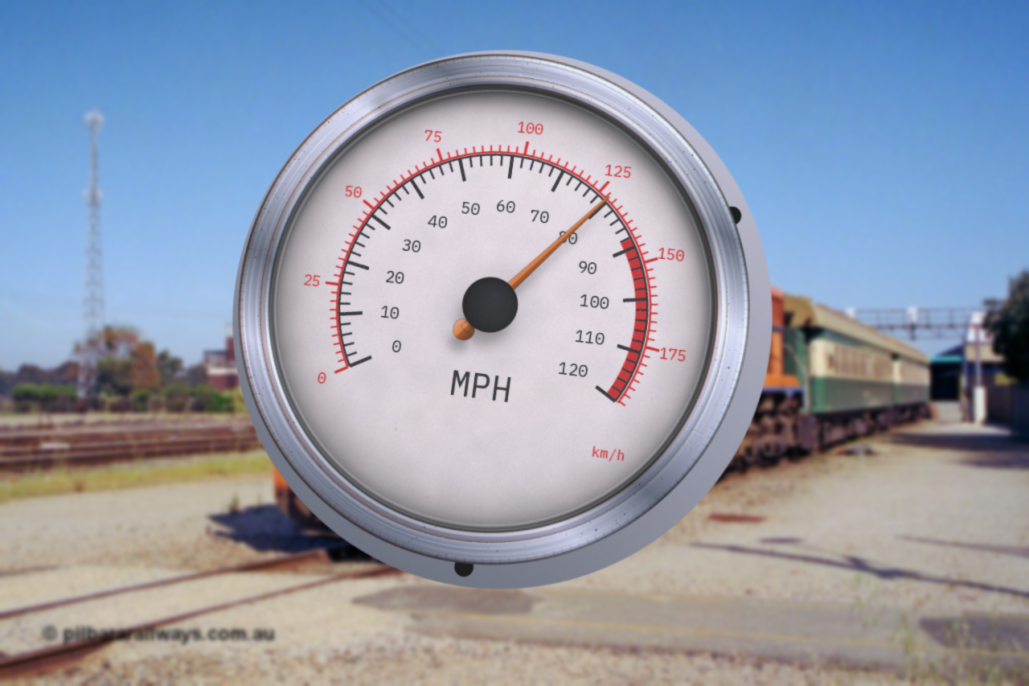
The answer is 80 mph
